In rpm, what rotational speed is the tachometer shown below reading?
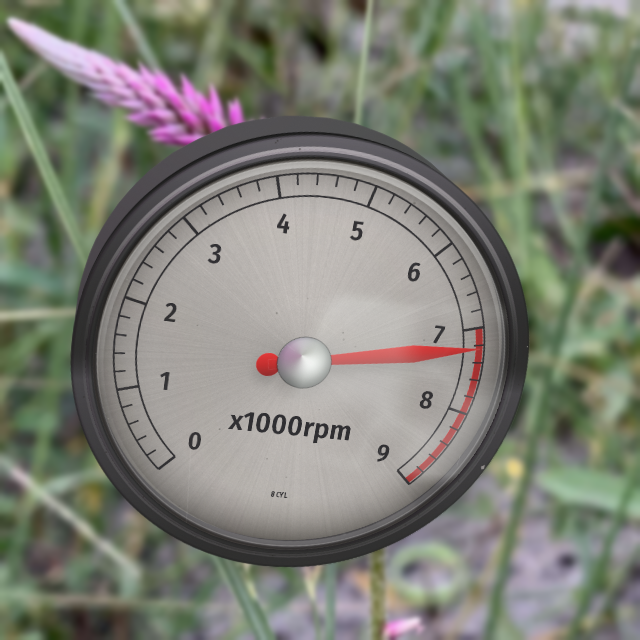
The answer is 7200 rpm
